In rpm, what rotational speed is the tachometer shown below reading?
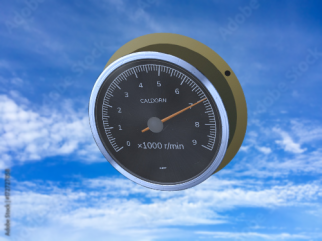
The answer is 7000 rpm
